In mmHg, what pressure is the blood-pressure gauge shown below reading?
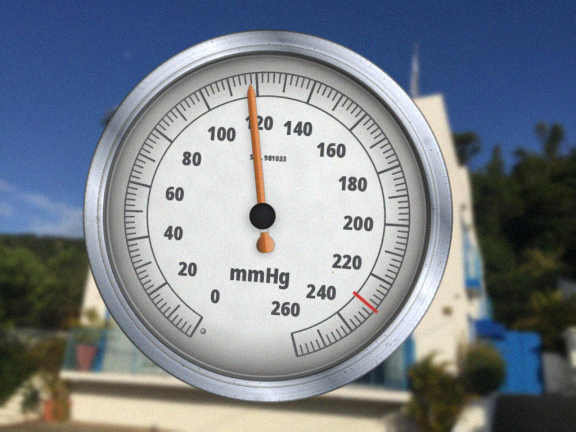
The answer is 118 mmHg
